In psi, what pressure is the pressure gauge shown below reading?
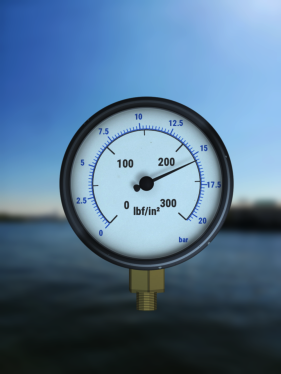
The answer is 225 psi
